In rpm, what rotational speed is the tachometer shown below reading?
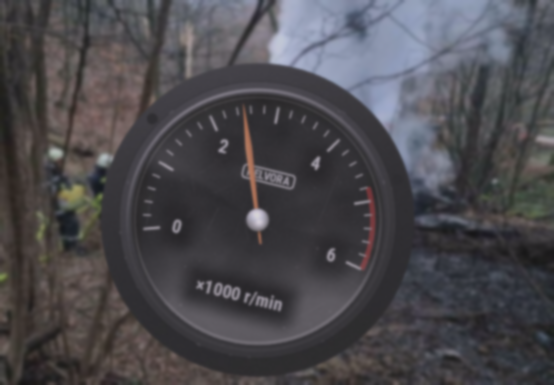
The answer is 2500 rpm
